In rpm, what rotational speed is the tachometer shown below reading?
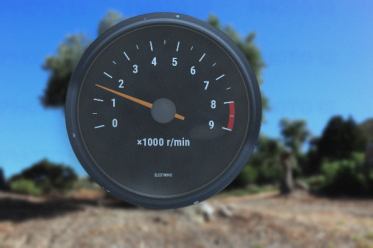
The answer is 1500 rpm
